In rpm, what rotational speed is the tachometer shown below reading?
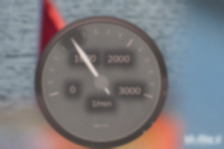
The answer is 1000 rpm
